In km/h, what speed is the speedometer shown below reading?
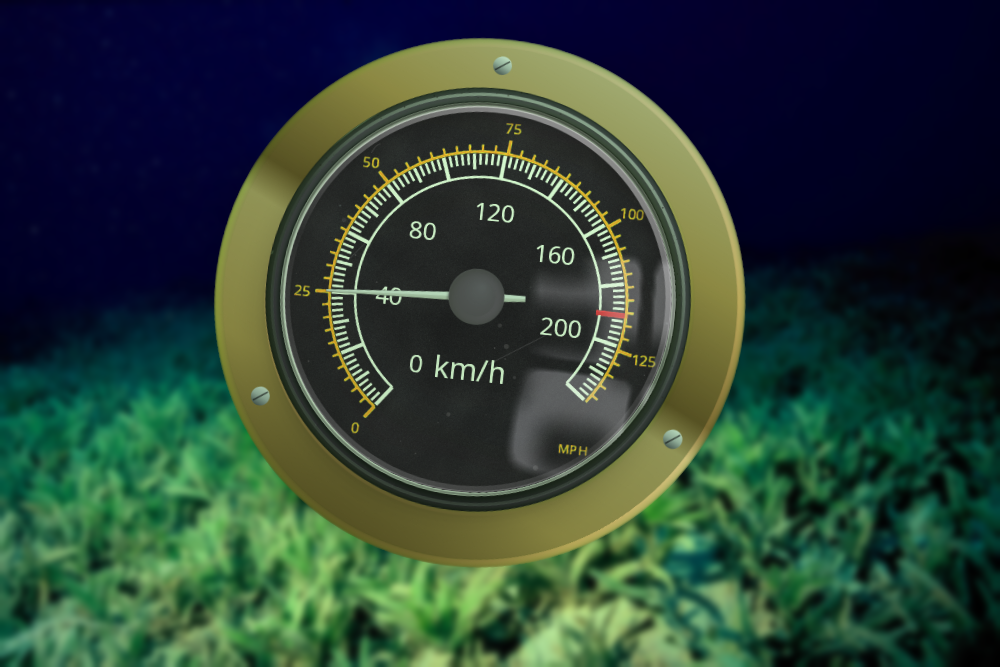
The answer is 40 km/h
